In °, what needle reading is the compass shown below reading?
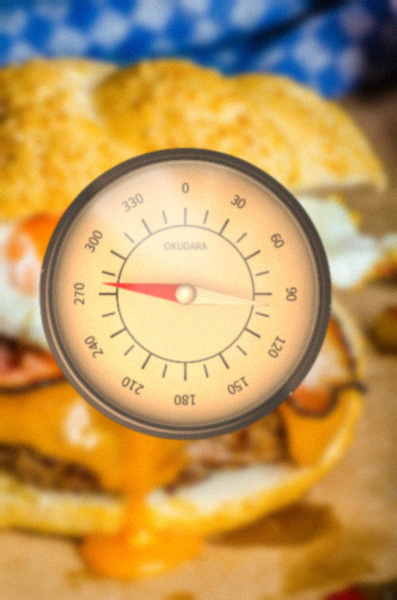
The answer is 277.5 °
